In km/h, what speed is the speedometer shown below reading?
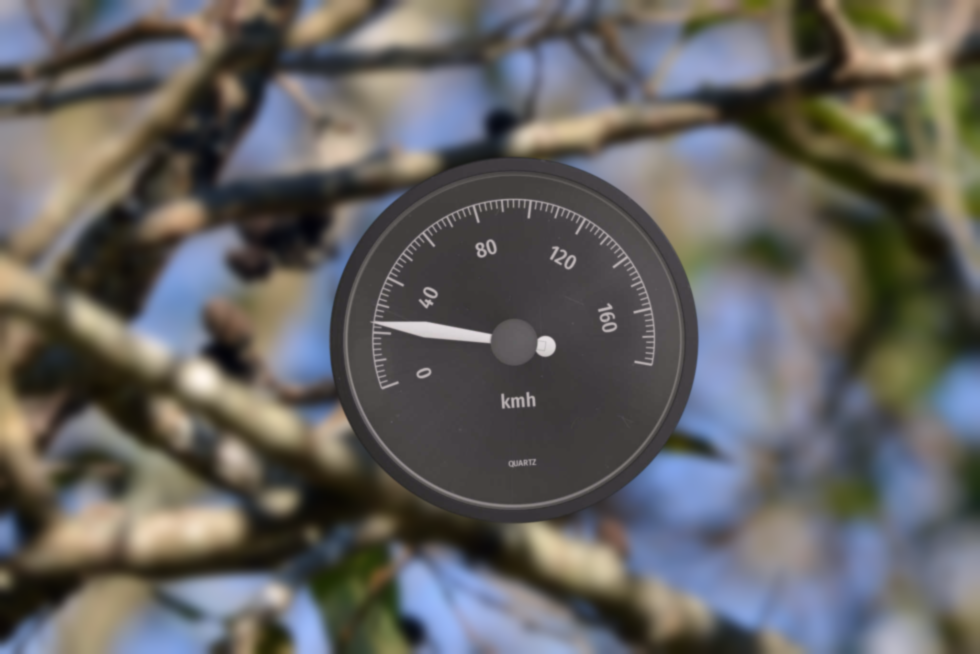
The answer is 24 km/h
